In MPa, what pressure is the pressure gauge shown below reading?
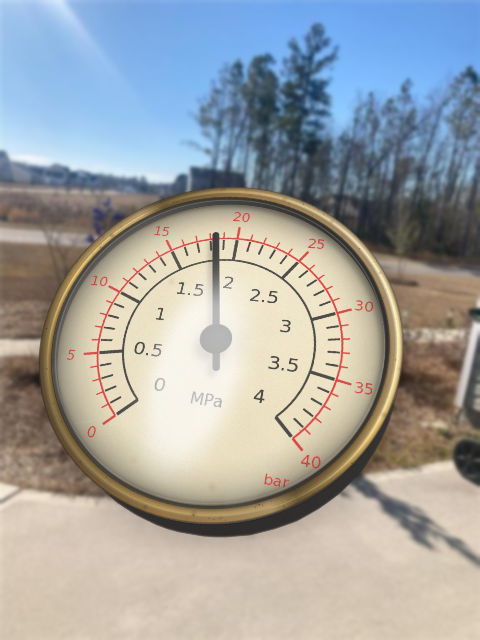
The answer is 1.85 MPa
